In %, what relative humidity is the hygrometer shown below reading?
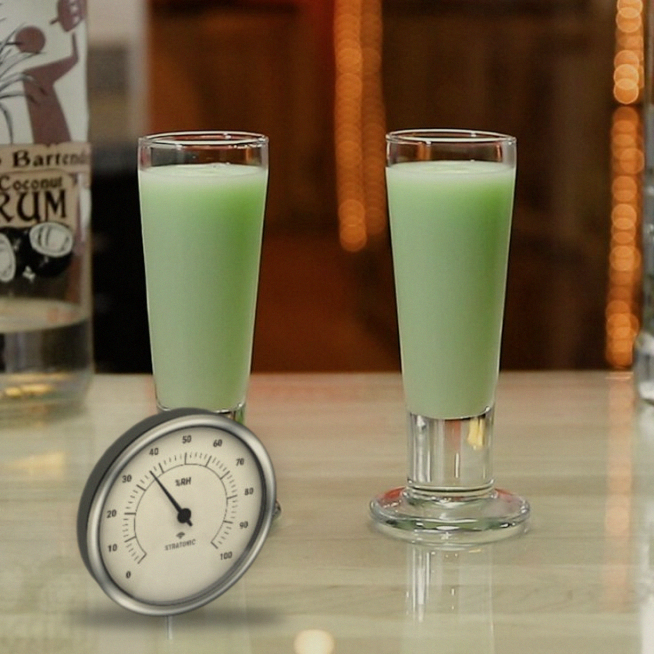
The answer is 36 %
